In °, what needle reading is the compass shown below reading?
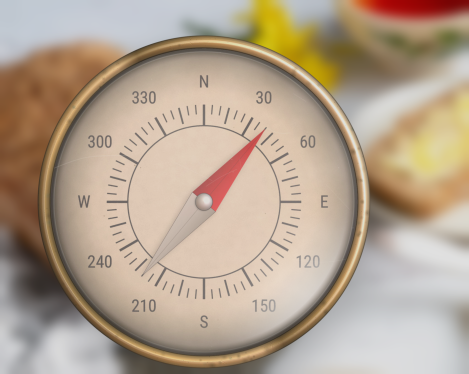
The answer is 40 °
